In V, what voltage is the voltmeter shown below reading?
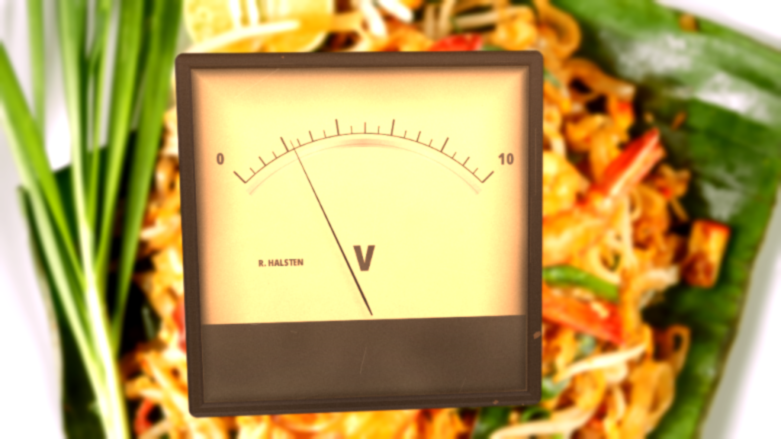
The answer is 2.25 V
